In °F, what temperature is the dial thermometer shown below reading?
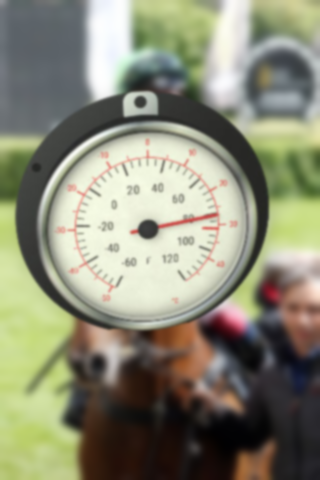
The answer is 80 °F
